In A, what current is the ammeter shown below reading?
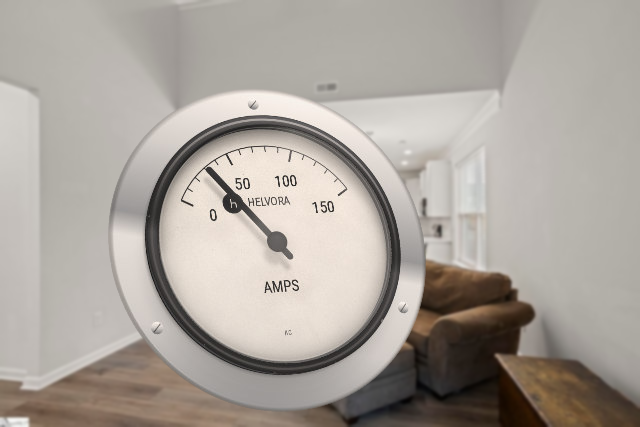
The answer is 30 A
